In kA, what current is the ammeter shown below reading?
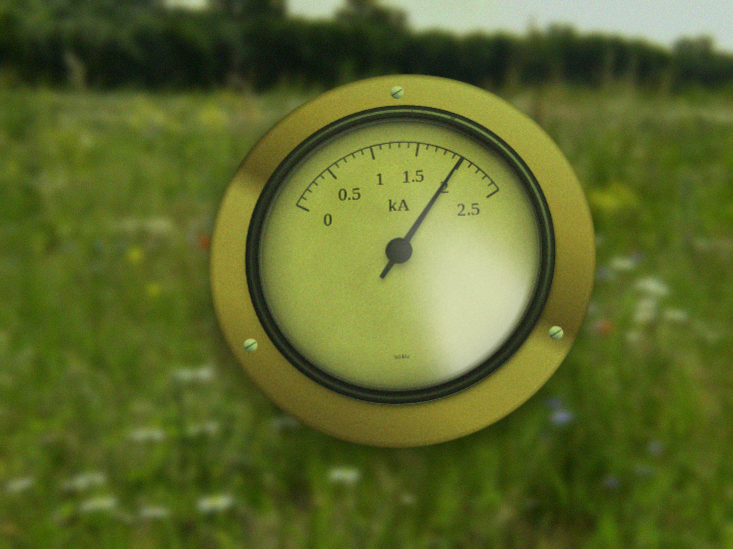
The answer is 2 kA
